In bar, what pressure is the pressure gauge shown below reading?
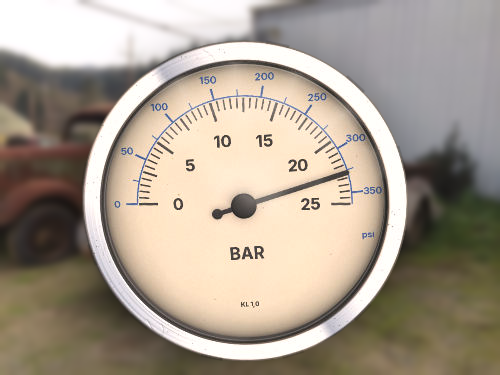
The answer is 22.5 bar
